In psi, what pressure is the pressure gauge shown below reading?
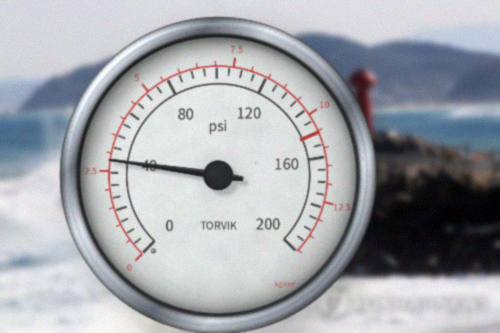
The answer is 40 psi
